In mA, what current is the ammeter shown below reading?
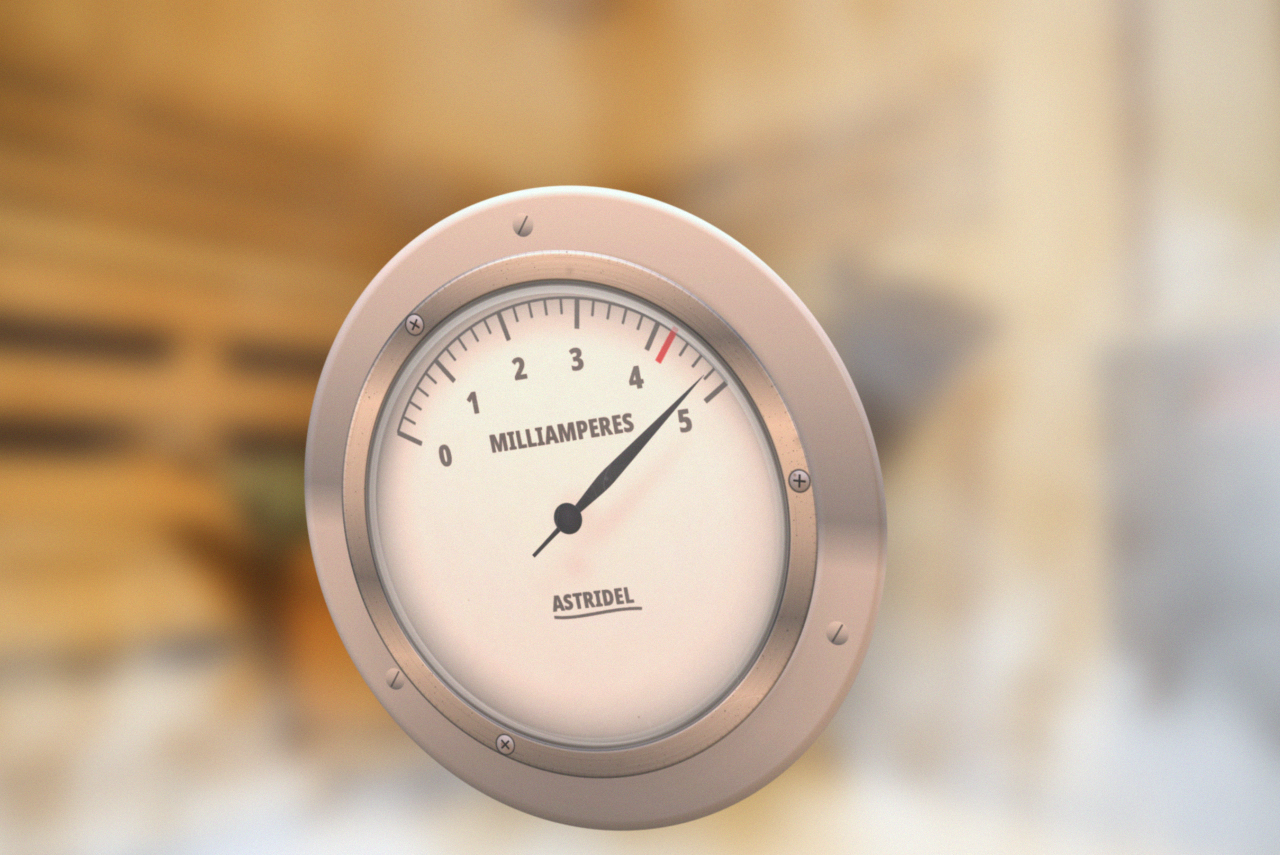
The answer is 4.8 mA
